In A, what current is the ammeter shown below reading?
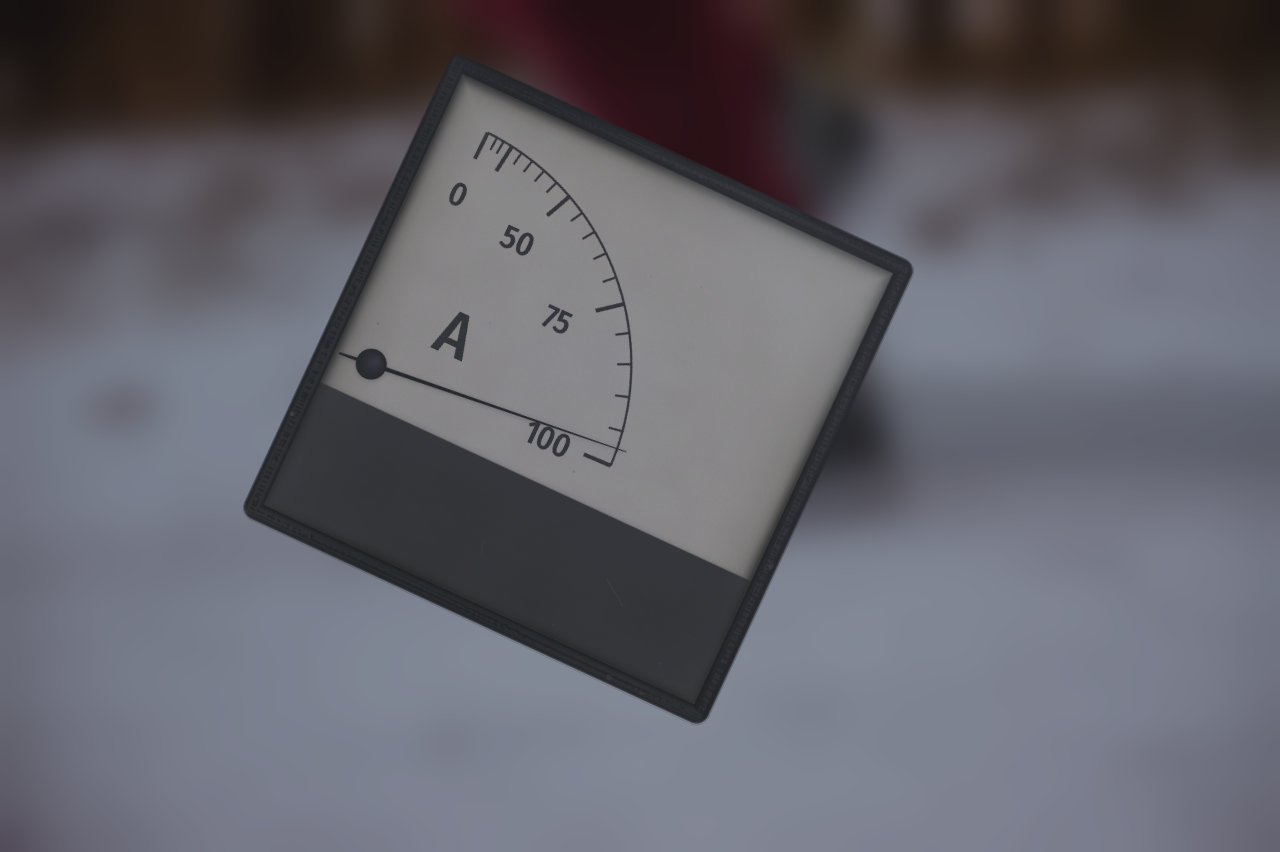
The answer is 97.5 A
